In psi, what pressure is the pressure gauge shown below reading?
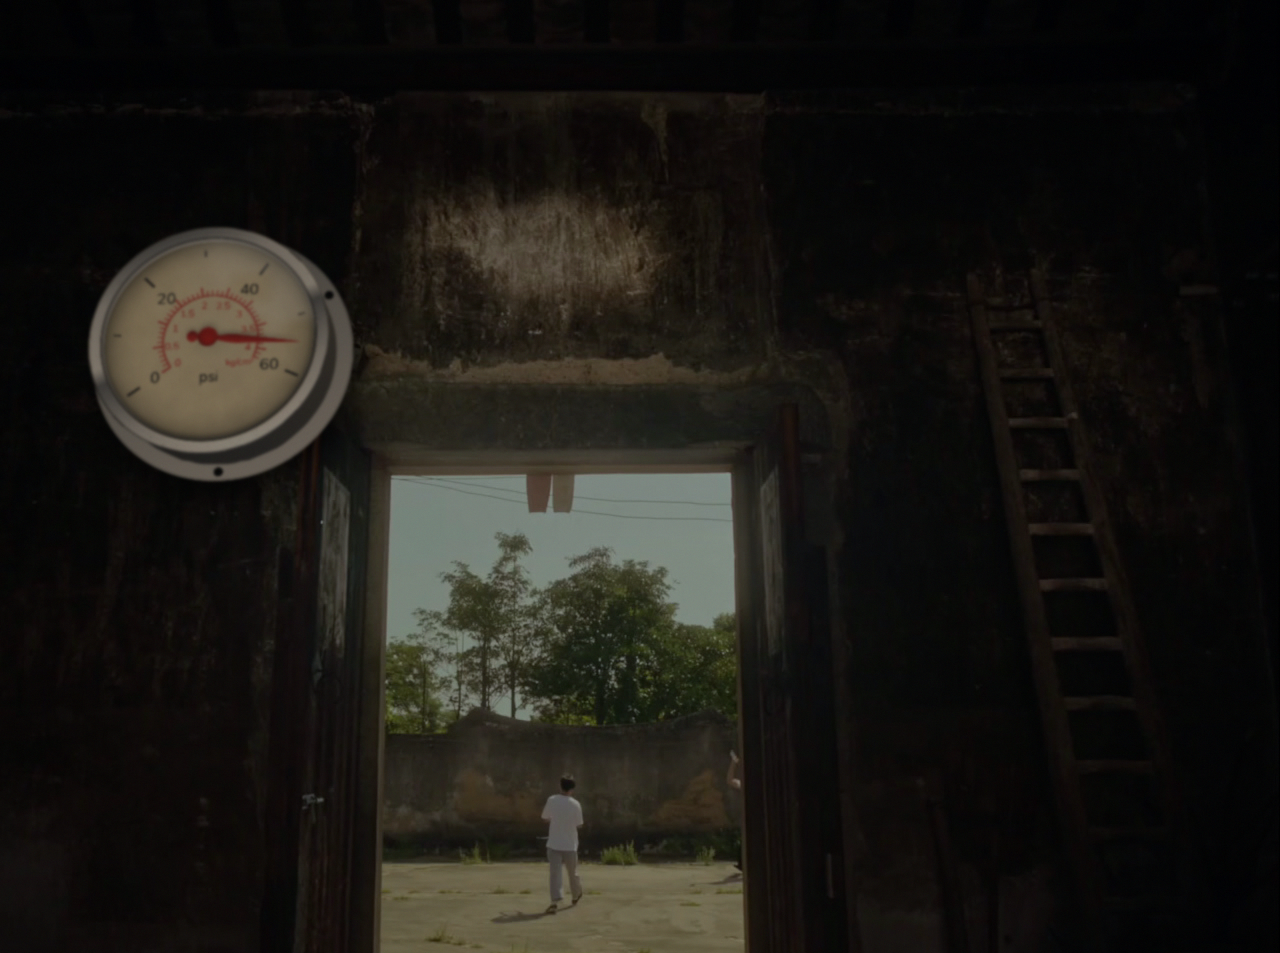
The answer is 55 psi
